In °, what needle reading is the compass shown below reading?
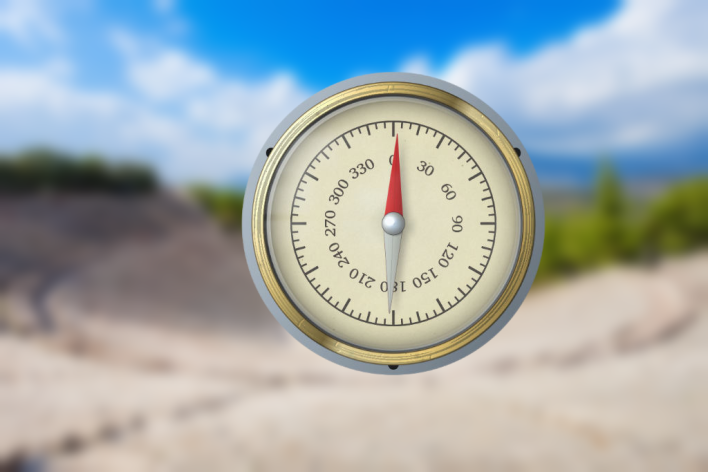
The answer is 2.5 °
